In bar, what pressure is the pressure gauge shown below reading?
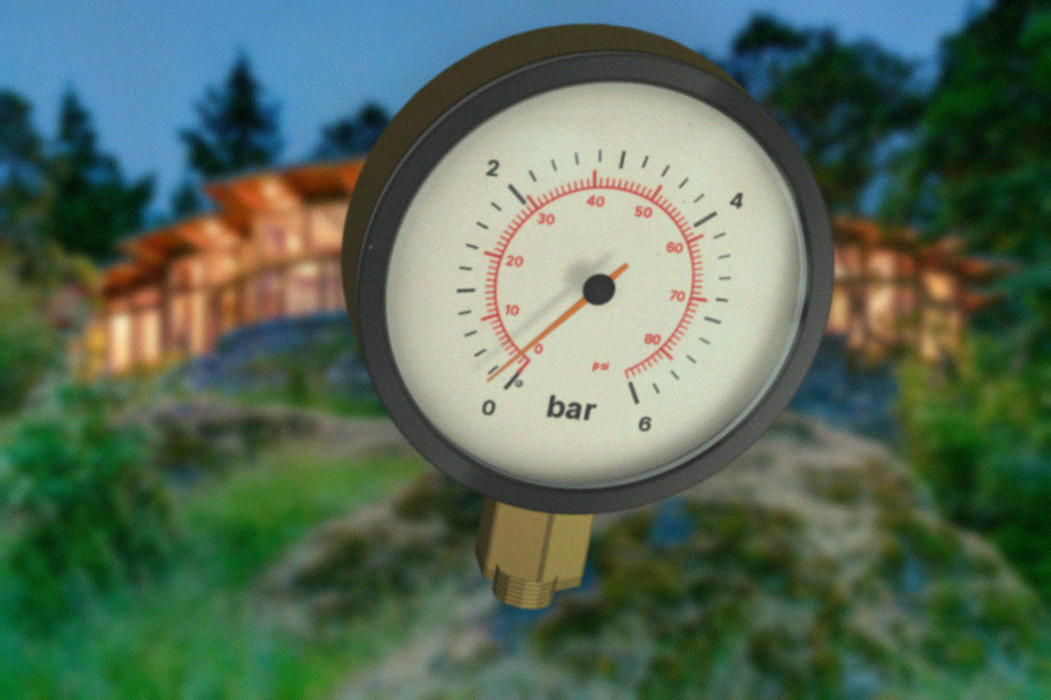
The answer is 0.2 bar
